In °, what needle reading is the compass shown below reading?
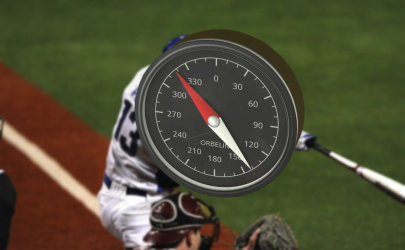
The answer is 320 °
